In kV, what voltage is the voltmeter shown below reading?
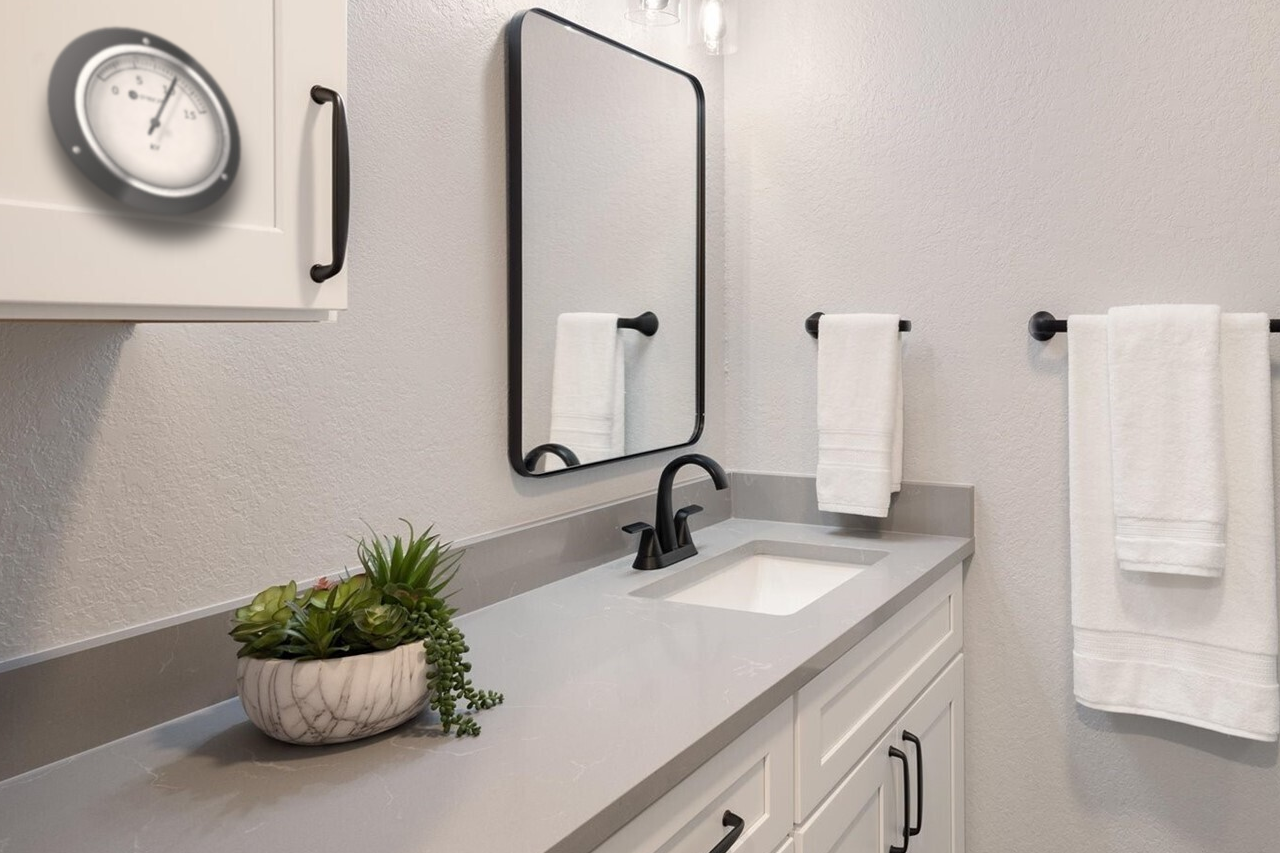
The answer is 10 kV
